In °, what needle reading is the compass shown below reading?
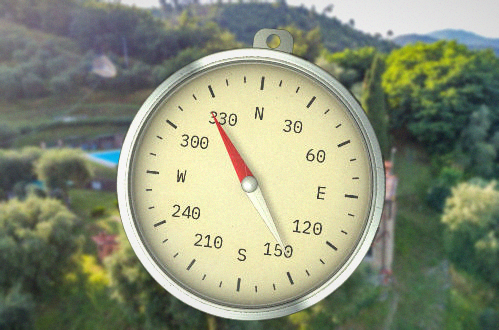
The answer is 325 °
